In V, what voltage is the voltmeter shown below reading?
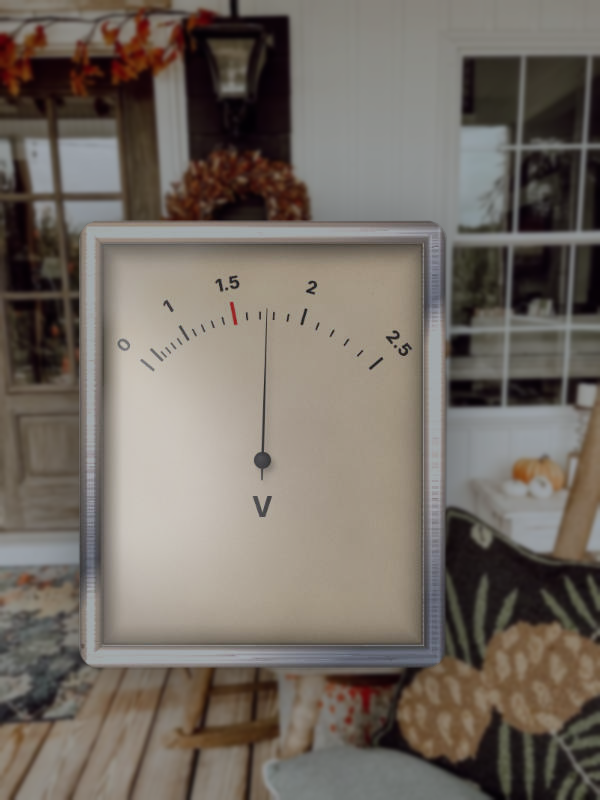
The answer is 1.75 V
